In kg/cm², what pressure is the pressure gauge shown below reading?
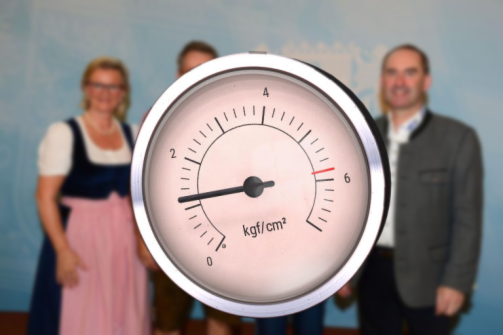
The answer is 1.2 kg/cm²
